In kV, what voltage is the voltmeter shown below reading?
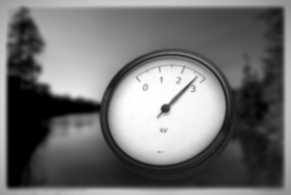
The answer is 2.75 kV
